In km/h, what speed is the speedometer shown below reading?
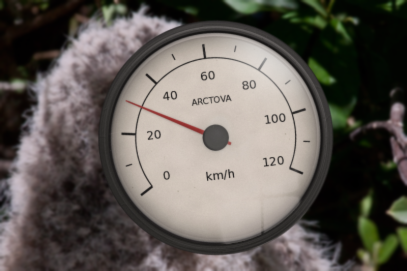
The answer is 30 km/h
